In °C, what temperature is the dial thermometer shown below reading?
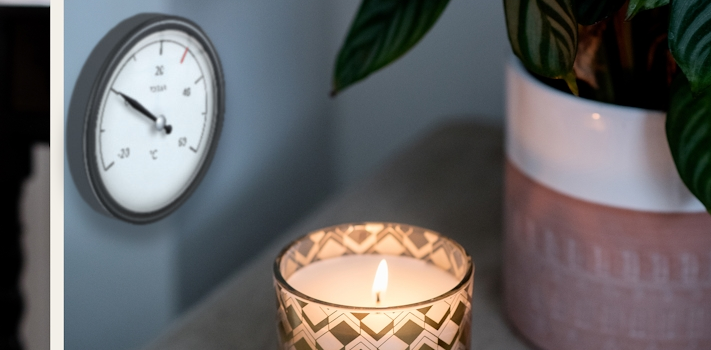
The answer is 0 °C
